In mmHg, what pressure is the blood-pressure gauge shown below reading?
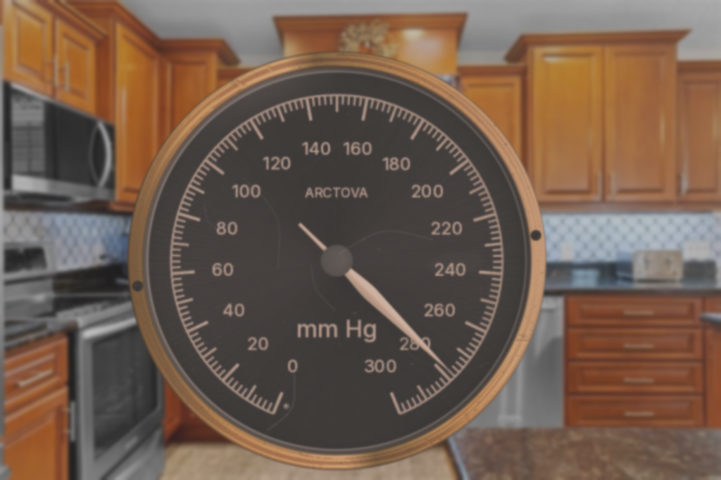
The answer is 278 mmHg
